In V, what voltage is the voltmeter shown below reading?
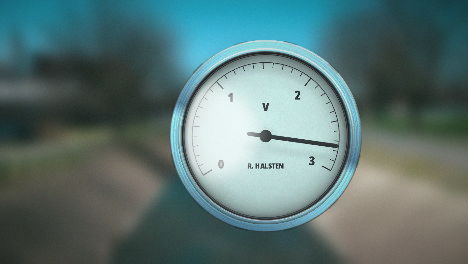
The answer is 2.75 V
